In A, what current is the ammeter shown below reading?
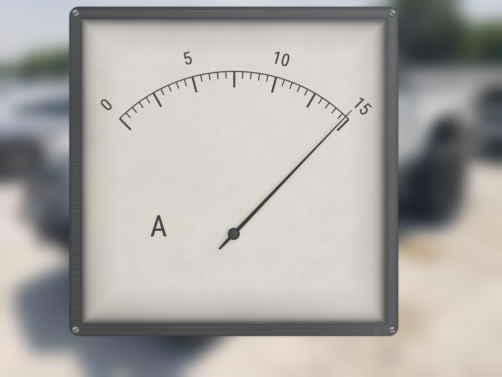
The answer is 14.75 A
